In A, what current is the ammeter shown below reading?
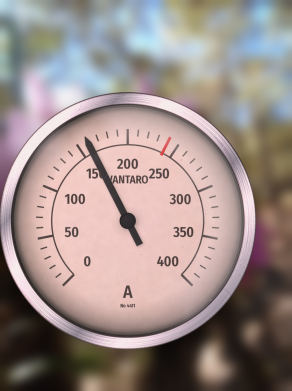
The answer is 160 A
